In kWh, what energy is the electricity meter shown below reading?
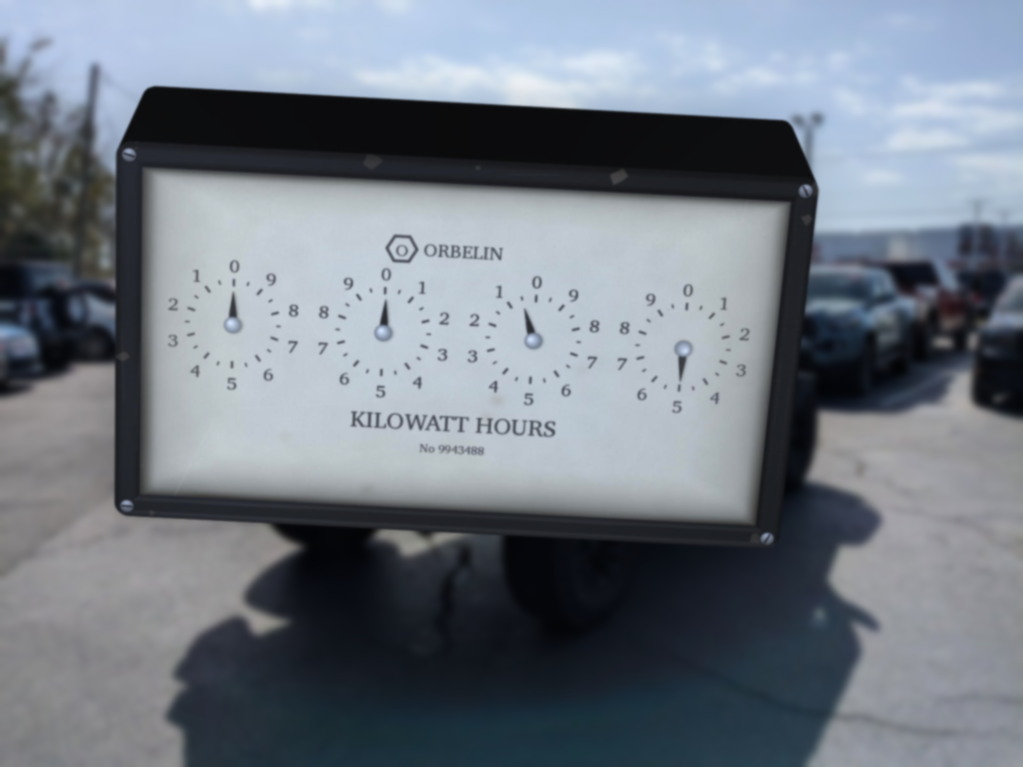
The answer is 5 kWh
